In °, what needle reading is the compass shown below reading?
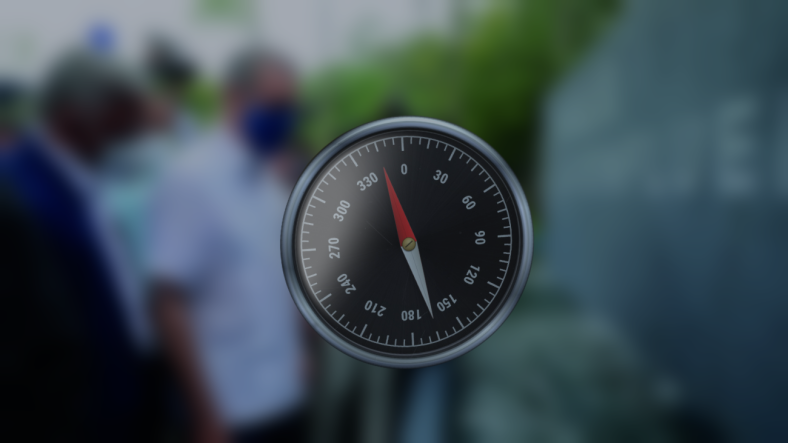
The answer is 345 °
